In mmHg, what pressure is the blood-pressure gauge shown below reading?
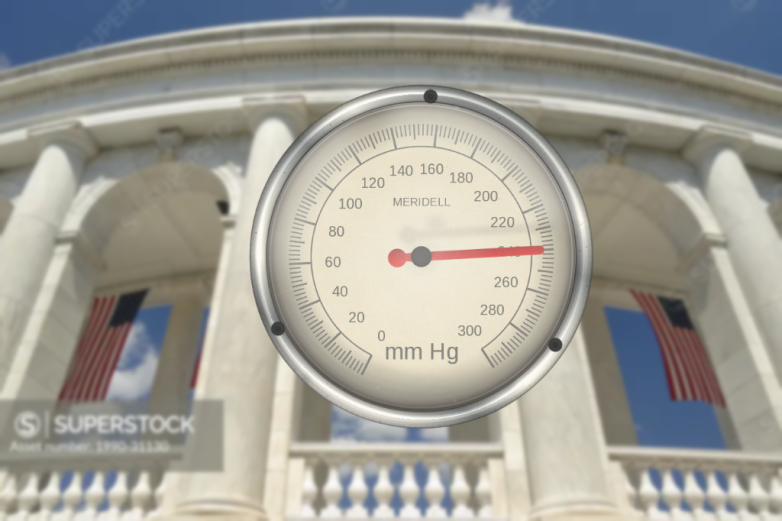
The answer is 240 mmHg
